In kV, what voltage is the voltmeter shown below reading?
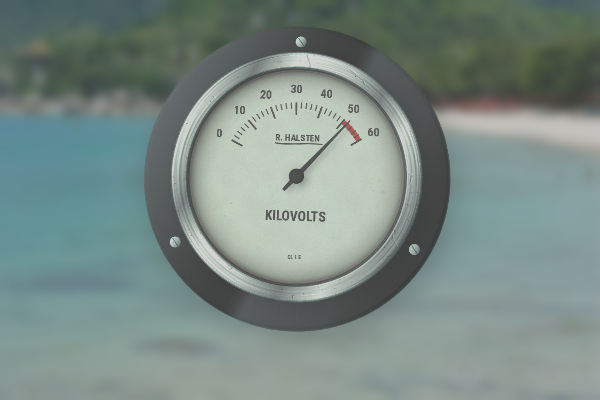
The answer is 52 kV
